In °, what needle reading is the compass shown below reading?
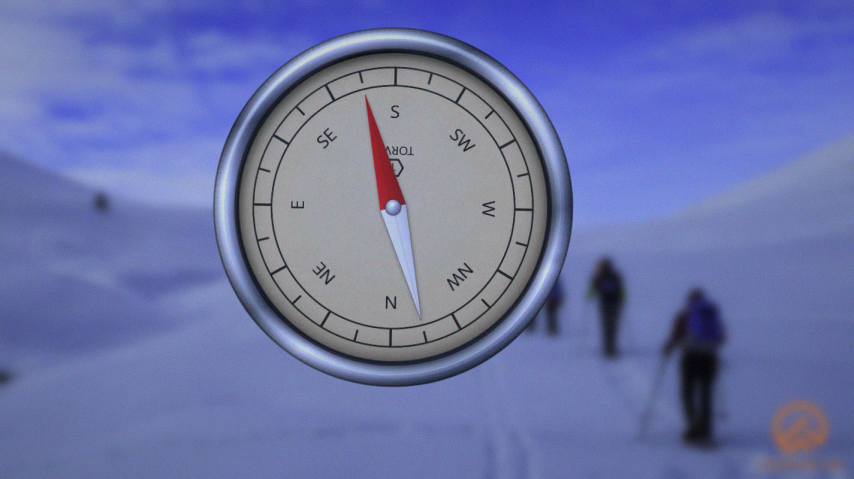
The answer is 165 °
